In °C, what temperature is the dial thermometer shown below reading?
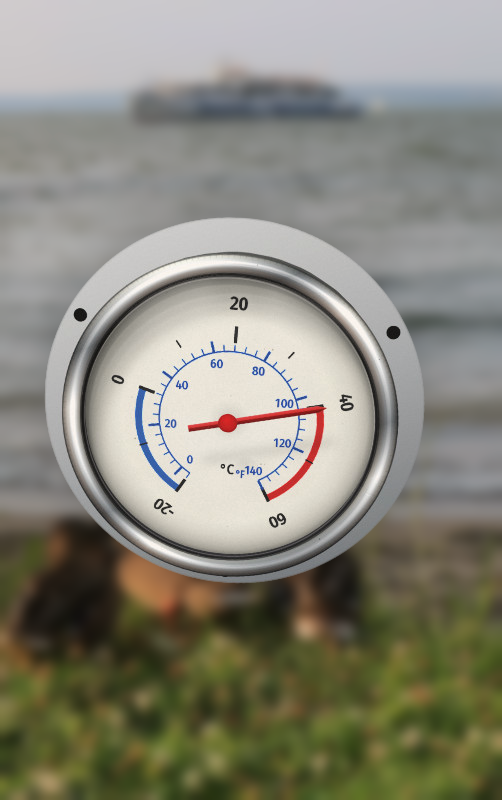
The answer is 40 °C
